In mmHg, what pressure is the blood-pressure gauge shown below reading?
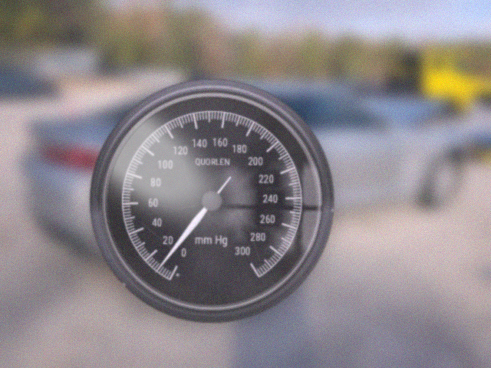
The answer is 10 mmHg
